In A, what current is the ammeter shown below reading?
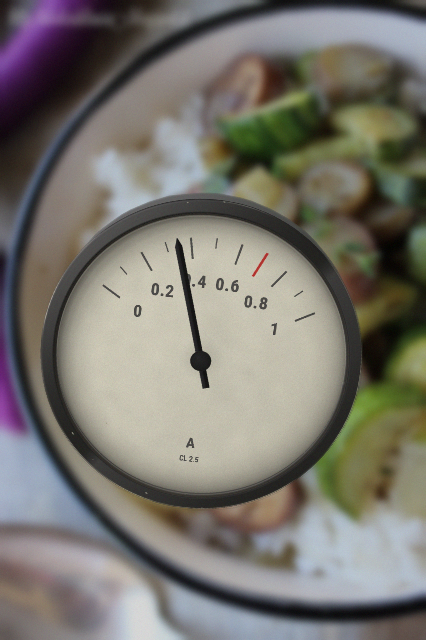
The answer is 0.35 A
